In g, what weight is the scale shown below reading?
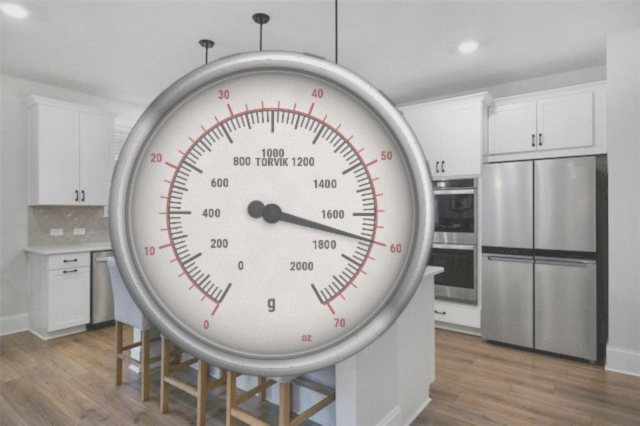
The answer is 1700 g
